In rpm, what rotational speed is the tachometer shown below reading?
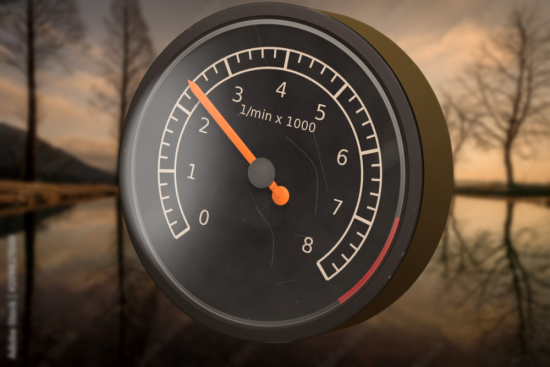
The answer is 2400 rpm
